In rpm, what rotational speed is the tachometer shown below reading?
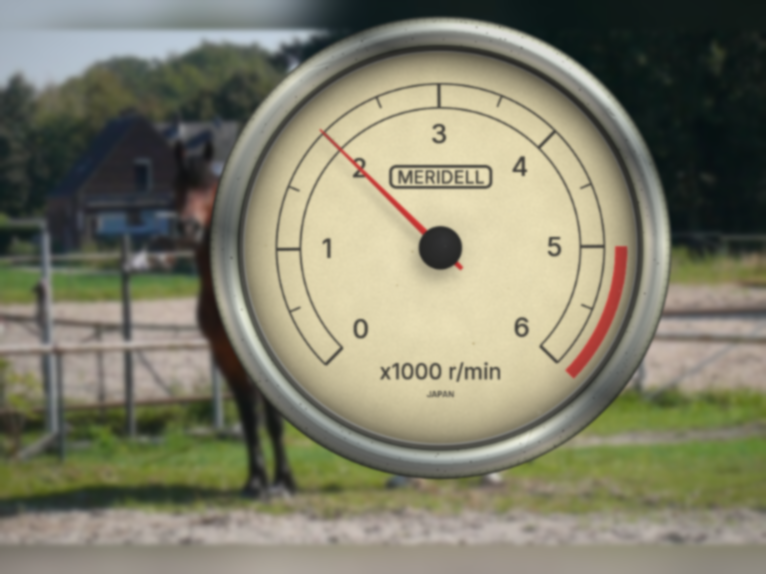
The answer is 2000 rpm
